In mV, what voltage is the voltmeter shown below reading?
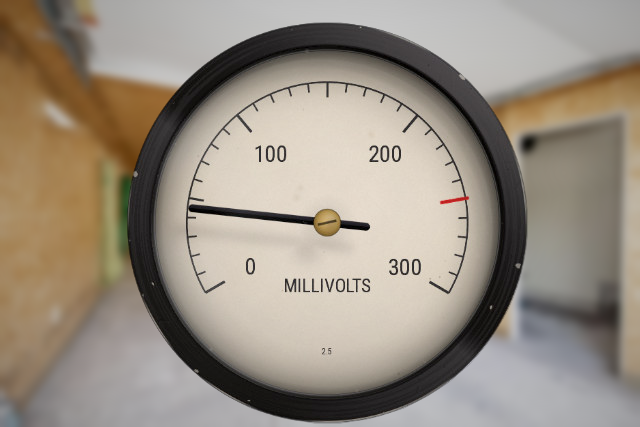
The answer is 45 mV
